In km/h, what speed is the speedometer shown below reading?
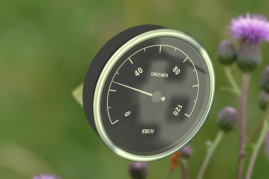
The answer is 25 km/h
